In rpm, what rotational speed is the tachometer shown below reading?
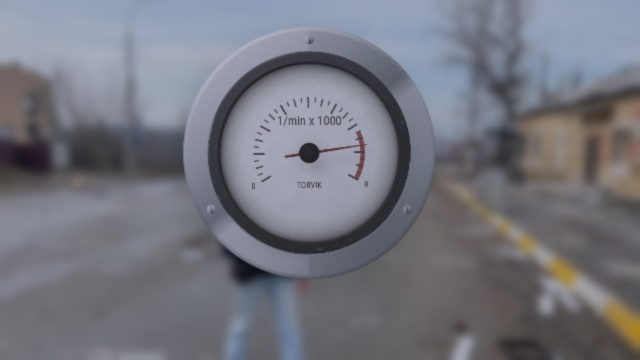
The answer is 6750 rpm
